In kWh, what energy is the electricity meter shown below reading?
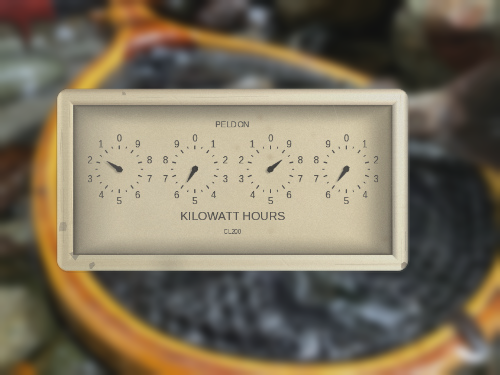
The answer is 1586 kWh
